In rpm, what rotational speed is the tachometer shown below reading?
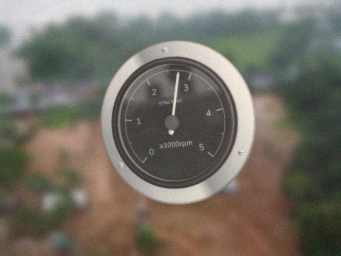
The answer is 2750 rpm
